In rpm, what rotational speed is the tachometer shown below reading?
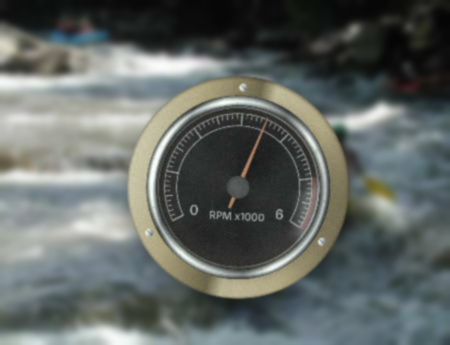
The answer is 3500 rpm
